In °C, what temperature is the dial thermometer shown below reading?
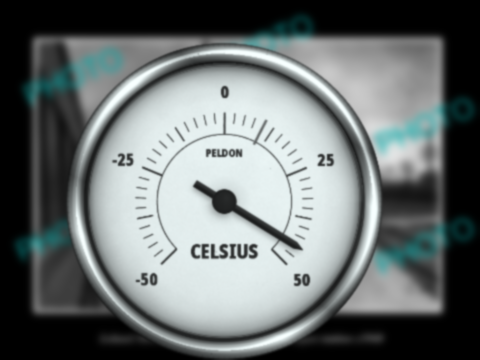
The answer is 45 °C
